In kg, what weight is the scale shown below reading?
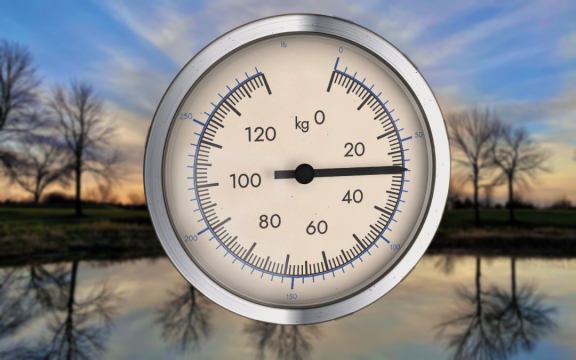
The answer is 29 kg
